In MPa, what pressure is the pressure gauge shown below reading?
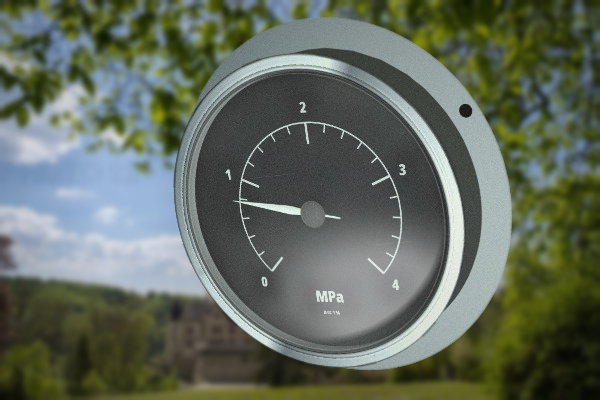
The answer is 0.8 MPa
